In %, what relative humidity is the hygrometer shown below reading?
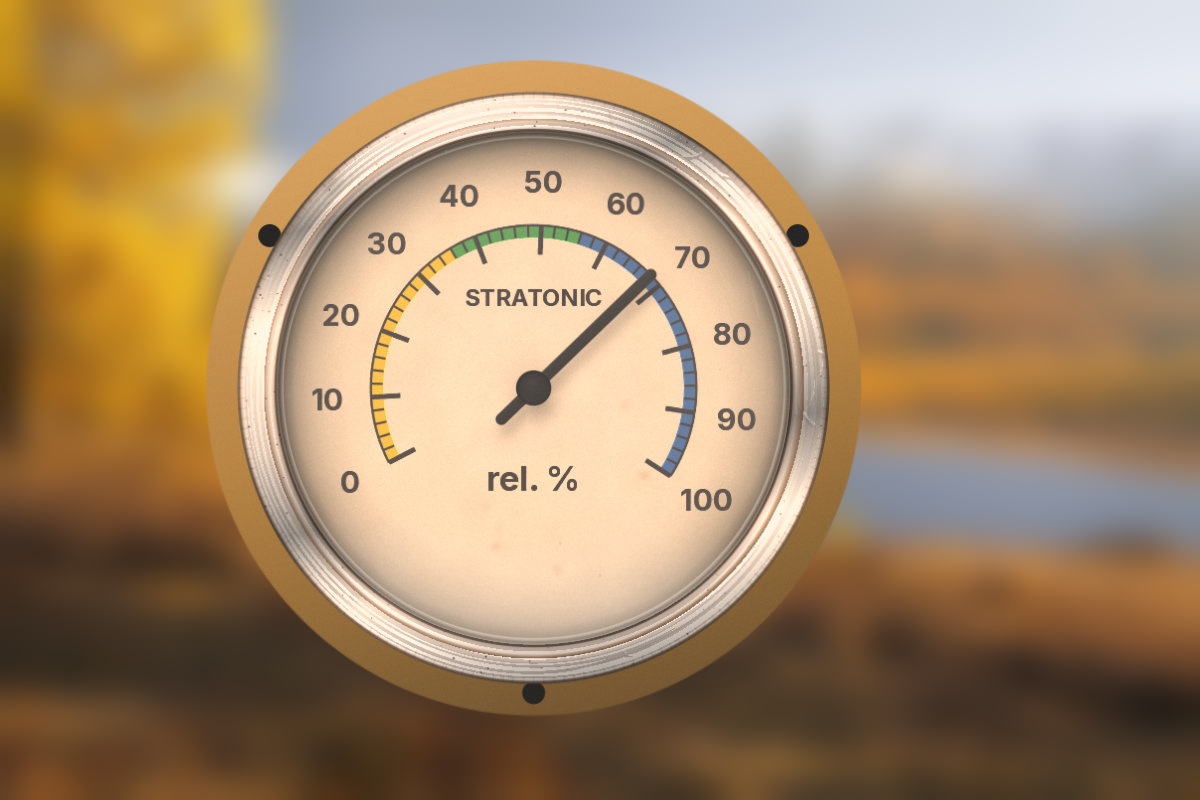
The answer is 68 %
